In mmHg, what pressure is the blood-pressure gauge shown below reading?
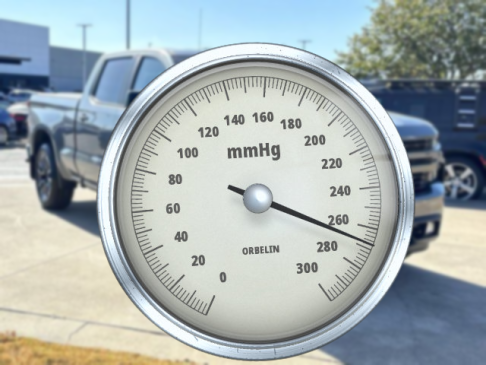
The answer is 268 mmHg
